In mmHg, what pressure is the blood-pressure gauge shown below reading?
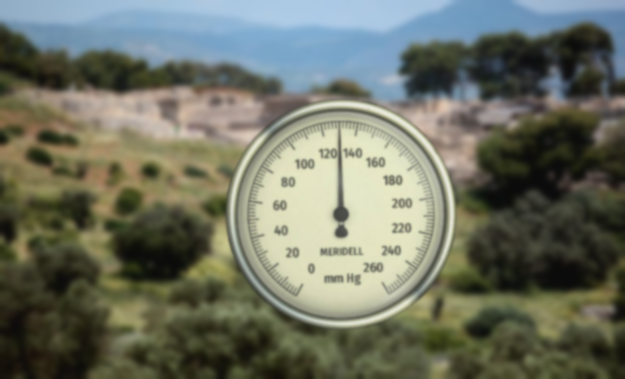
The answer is 130 mmHg
